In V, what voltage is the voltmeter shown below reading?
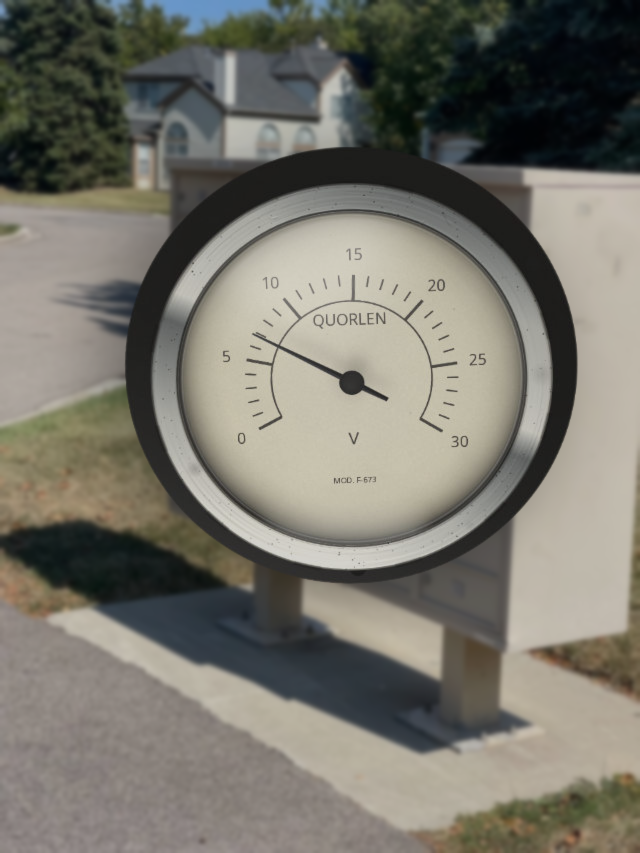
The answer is 7 V
